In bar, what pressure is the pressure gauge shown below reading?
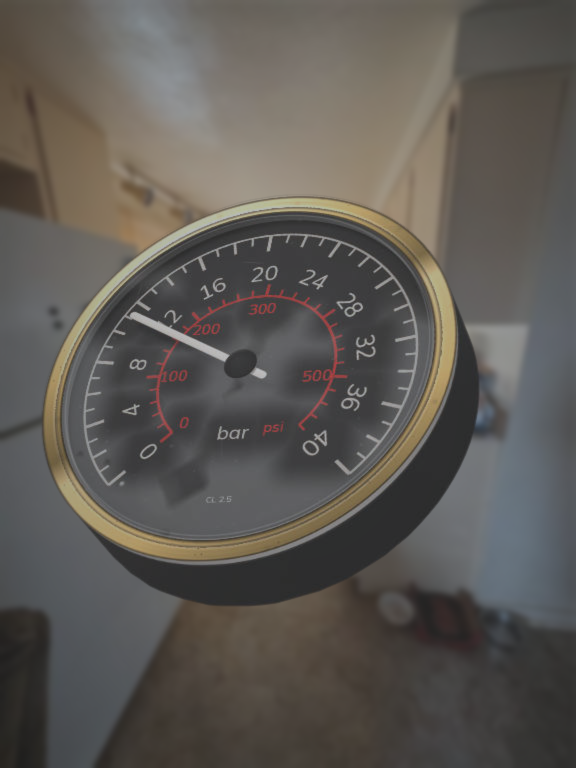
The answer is 11 bar
